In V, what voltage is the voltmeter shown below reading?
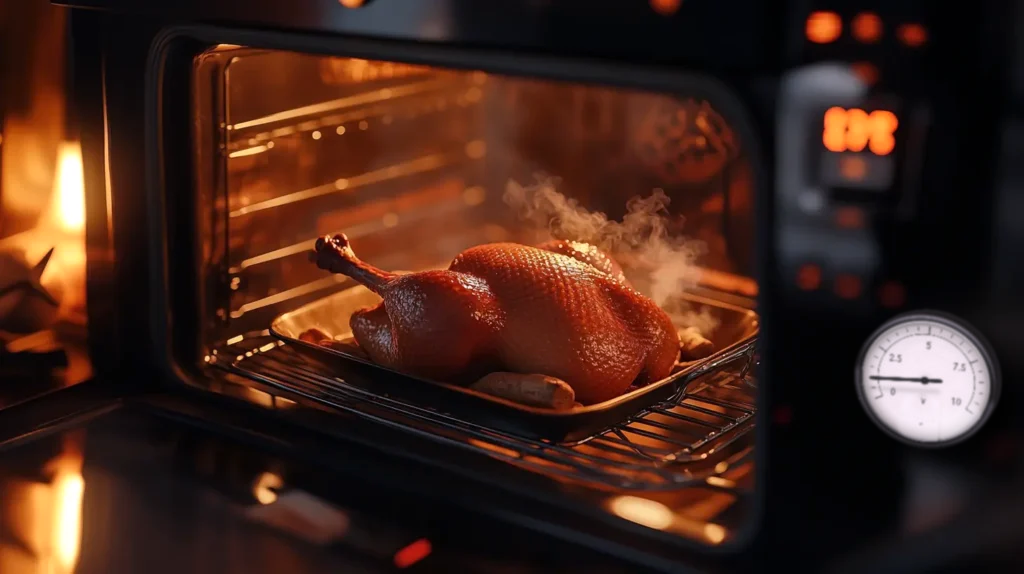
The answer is 1 V
